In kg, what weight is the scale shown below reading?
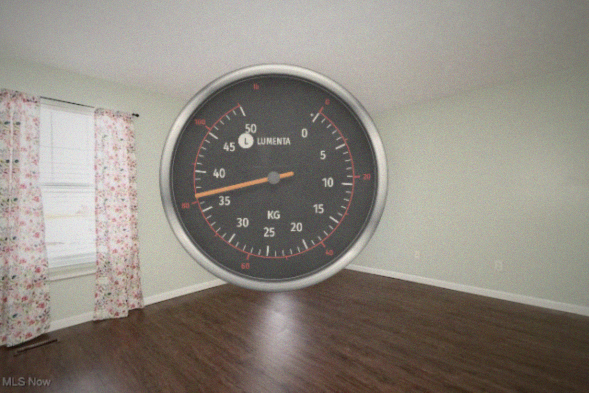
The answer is 37 kg
